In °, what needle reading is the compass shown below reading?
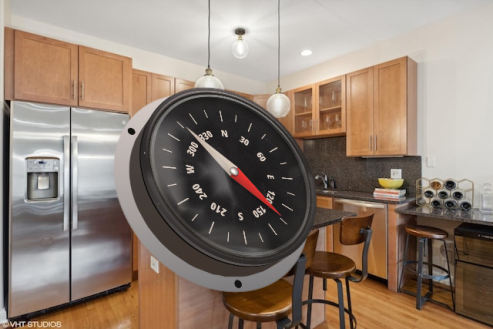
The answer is 135 °
